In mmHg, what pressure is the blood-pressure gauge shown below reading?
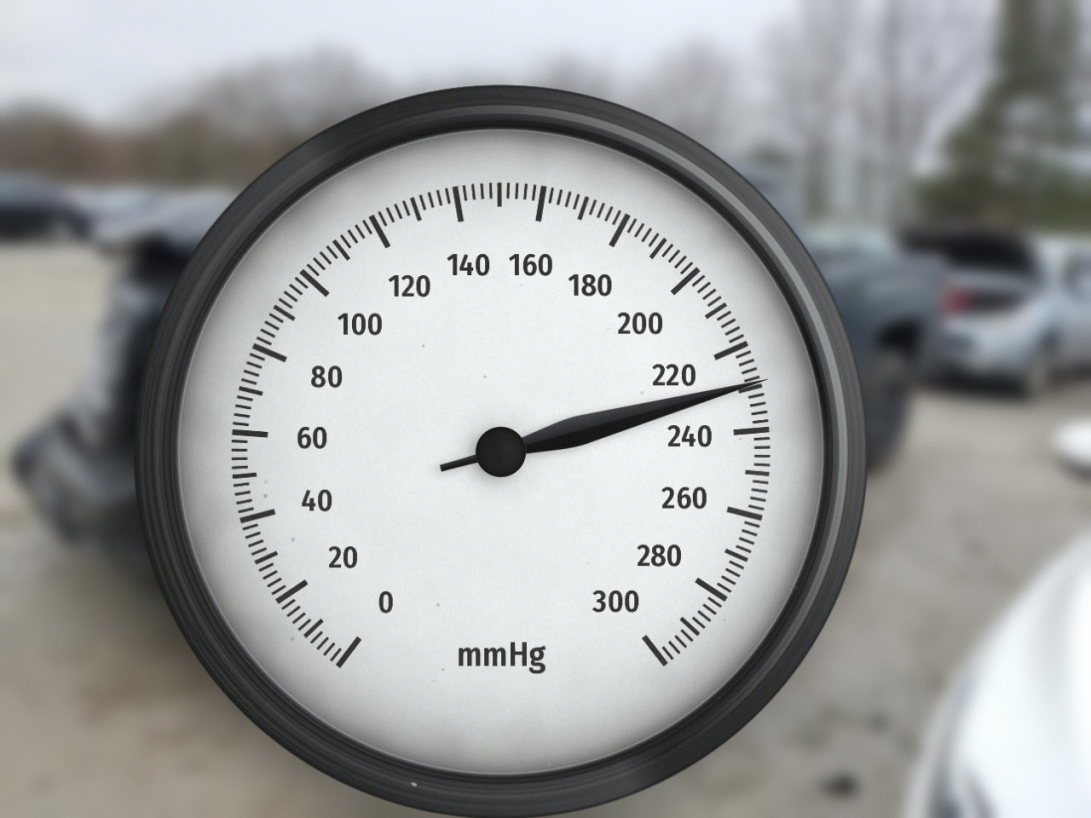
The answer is 229 mmHg
